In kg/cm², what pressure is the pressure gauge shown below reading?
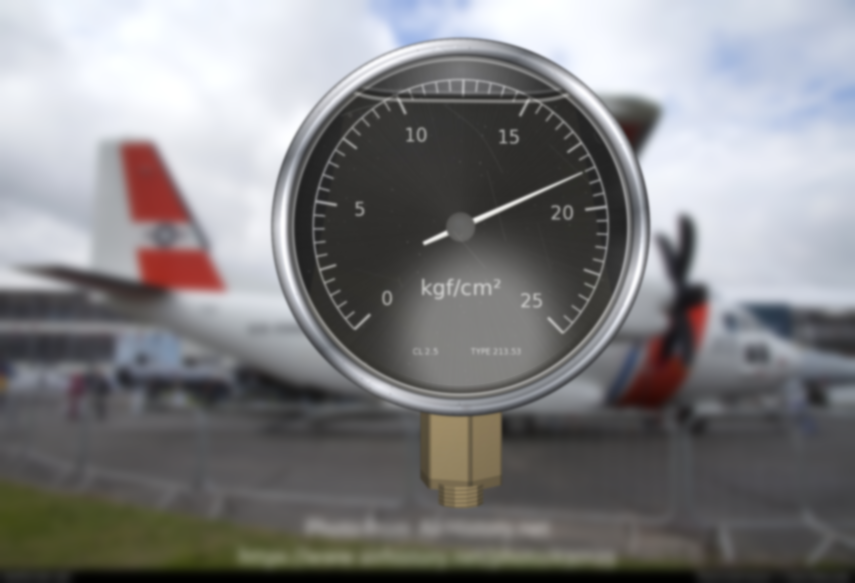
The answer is 18.5 kg/cm²
